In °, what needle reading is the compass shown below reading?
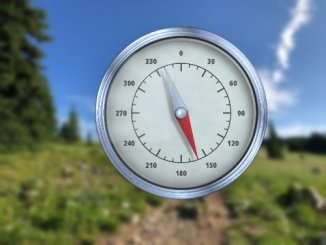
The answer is 160 °
